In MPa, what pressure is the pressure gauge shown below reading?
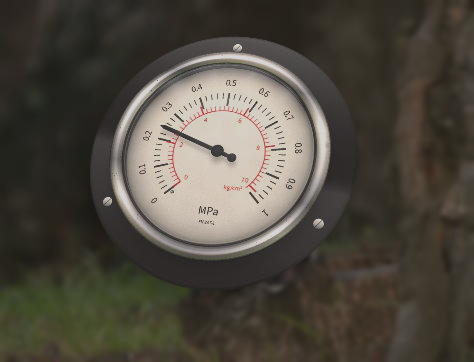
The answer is 0.24 MPa
